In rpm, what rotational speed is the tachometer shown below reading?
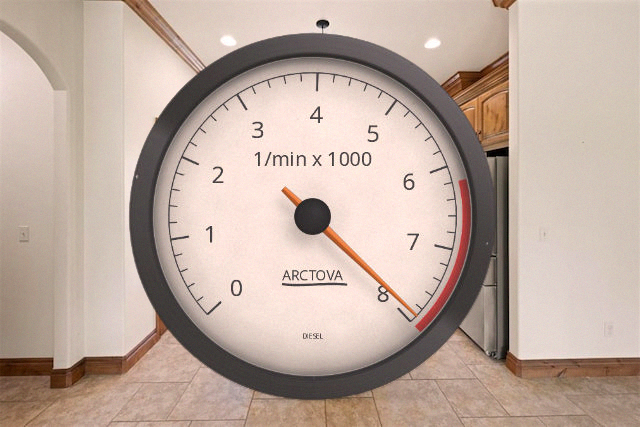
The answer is 7900 rpm
